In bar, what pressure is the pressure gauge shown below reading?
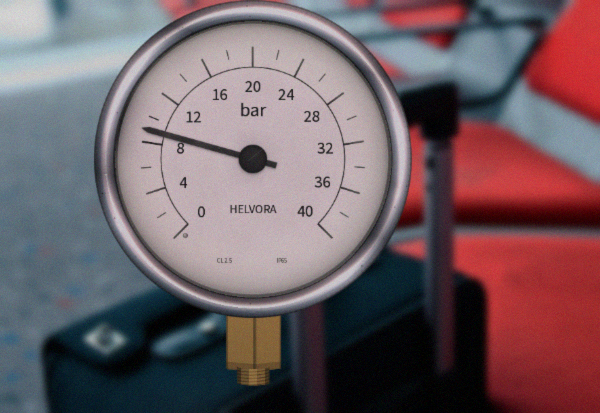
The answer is 9 bar
